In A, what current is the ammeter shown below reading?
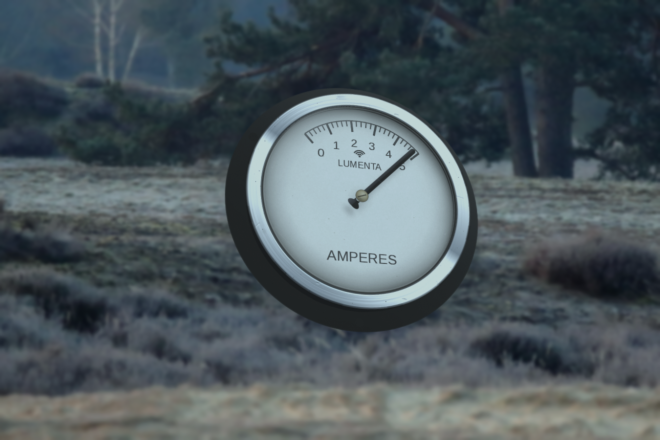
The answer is 4.8 A
